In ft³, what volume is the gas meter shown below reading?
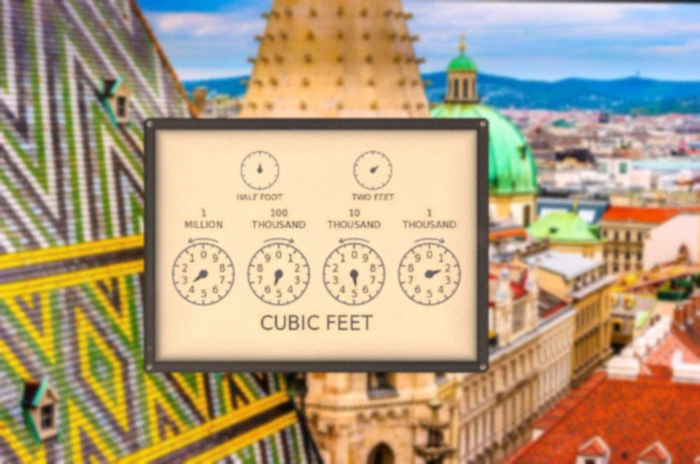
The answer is 355200 ft³
